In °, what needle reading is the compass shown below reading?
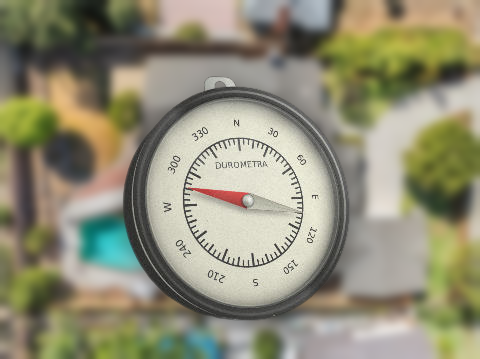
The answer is 285 °
